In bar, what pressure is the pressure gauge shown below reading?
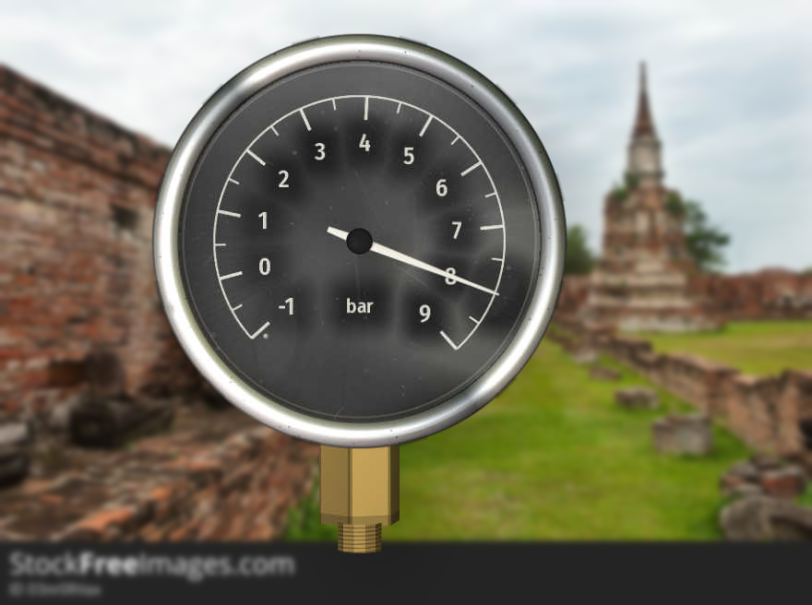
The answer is 8 bar
